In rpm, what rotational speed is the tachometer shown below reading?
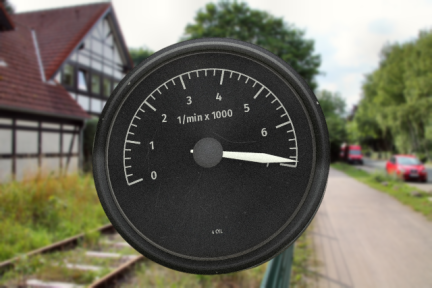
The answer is 6900 rpm
